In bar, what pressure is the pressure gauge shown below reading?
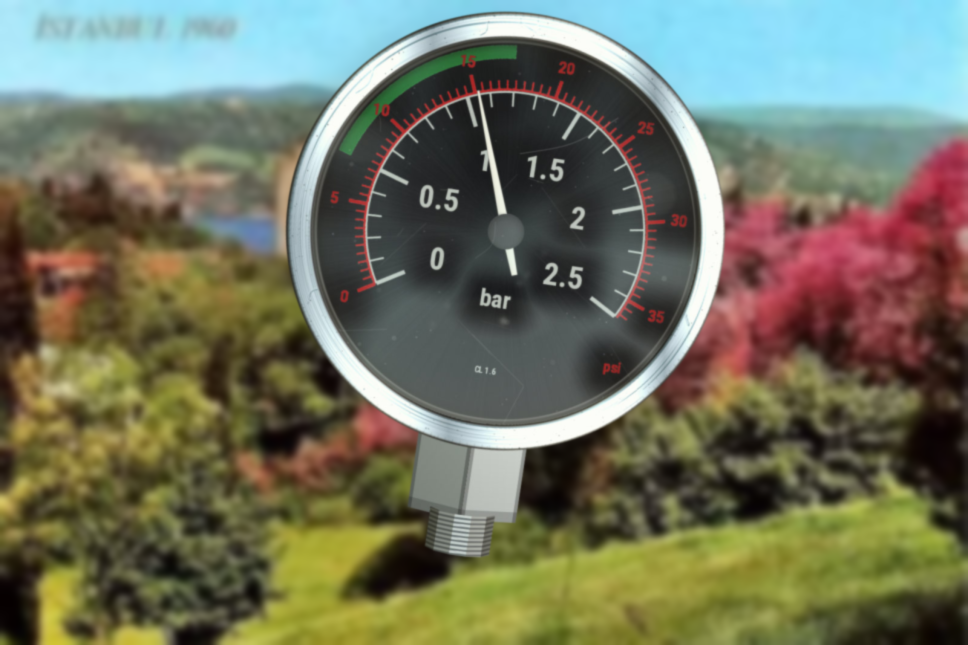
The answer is 1.05 bar
